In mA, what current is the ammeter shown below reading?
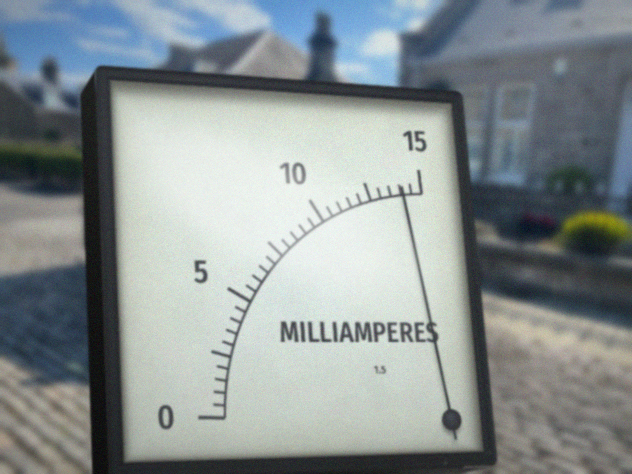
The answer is 14 mA
